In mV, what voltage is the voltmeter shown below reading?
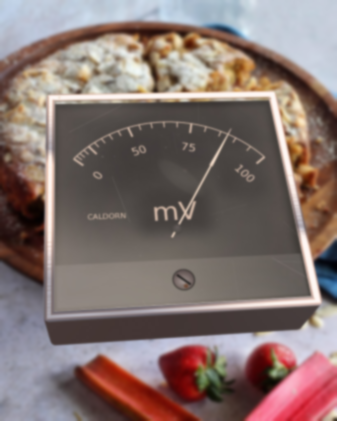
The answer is 87.5 mV
